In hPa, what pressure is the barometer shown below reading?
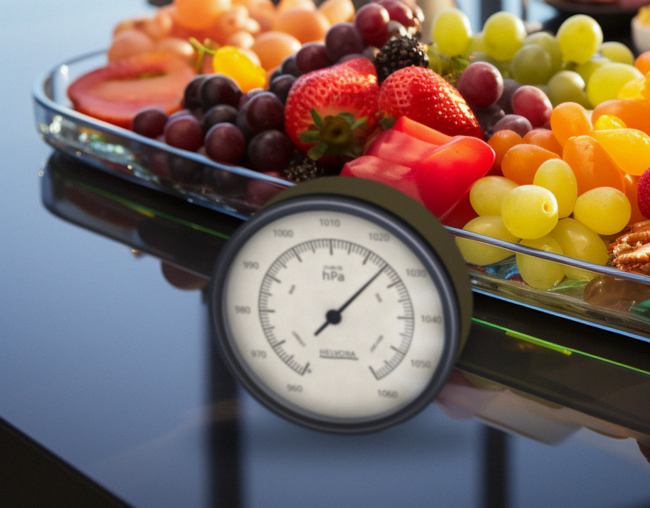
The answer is 1025 hPa
